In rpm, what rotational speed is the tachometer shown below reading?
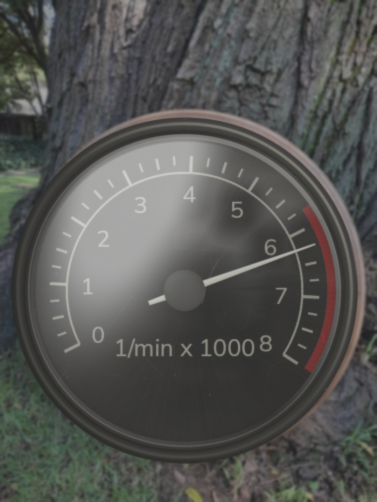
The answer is 6250 rpm
